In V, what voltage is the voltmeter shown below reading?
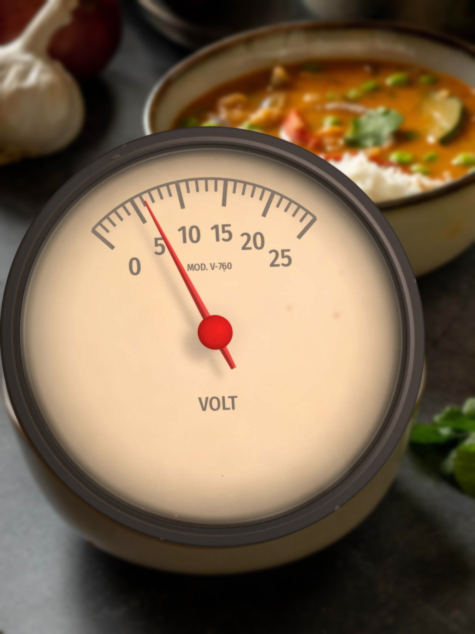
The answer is 6 V
